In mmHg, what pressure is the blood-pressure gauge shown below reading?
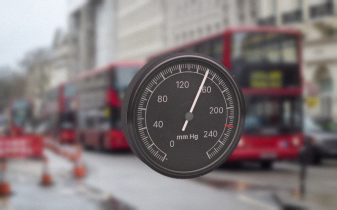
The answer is 150 mmHg
